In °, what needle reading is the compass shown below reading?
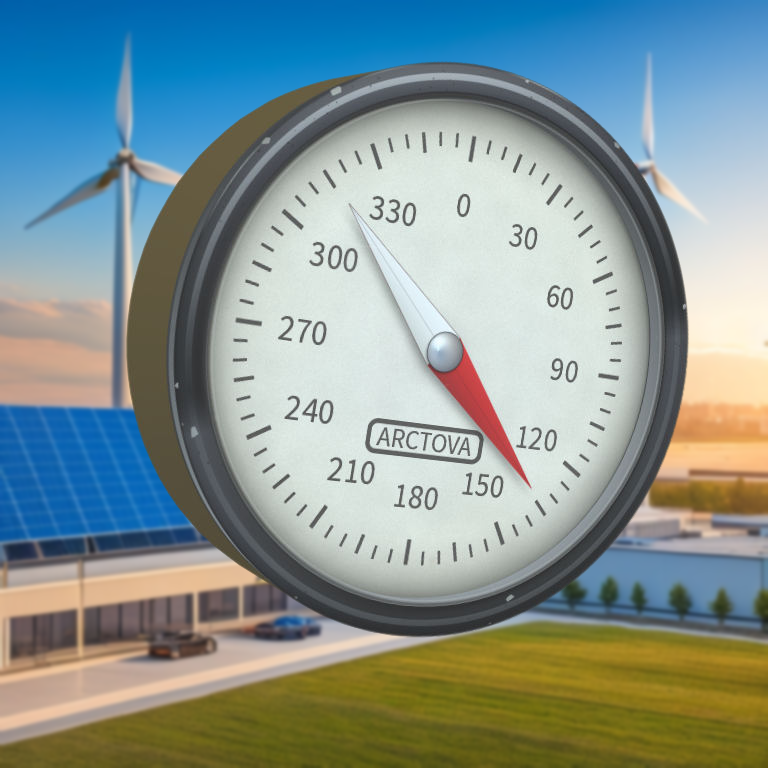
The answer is 135 °
